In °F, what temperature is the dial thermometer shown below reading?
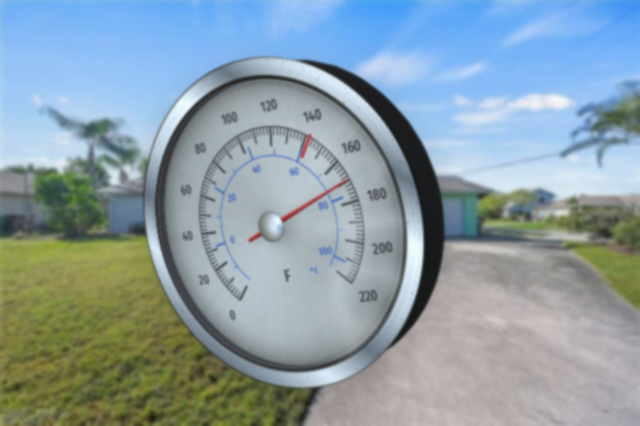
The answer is 170 °F
